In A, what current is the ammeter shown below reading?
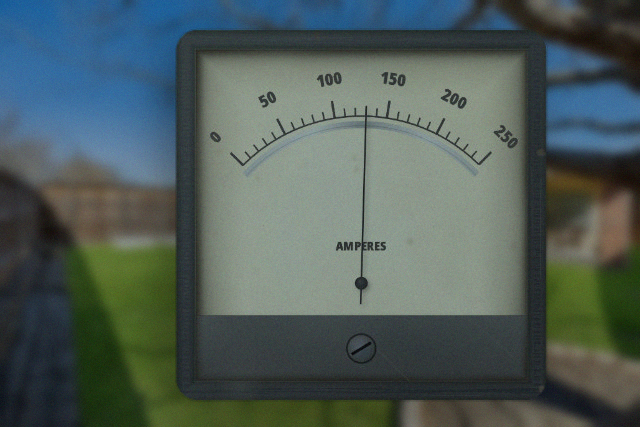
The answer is 130 A
